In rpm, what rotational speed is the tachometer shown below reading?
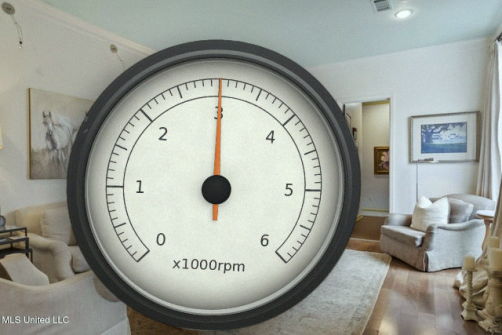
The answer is 3000 rpm
